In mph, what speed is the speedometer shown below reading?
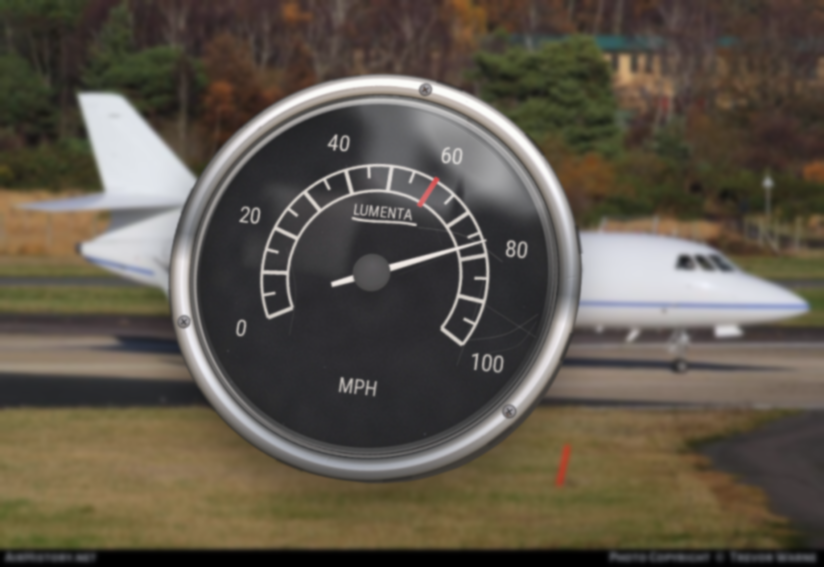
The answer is 77.5 mph
